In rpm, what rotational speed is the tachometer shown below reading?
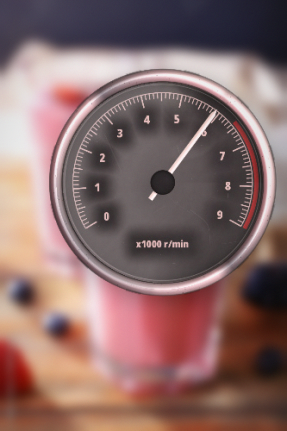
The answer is 5900 rpm
